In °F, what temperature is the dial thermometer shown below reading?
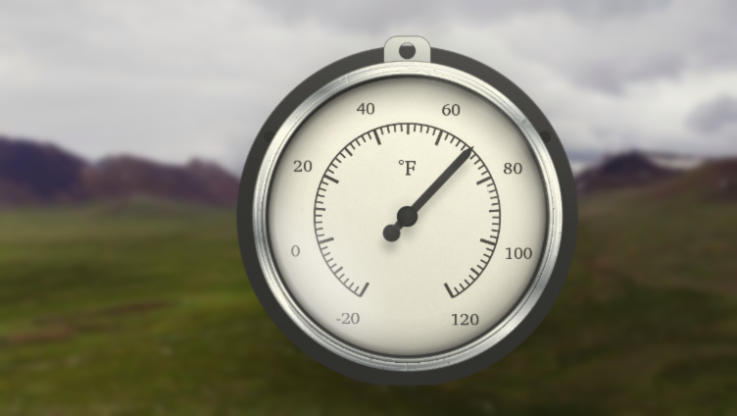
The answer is 70 °F
